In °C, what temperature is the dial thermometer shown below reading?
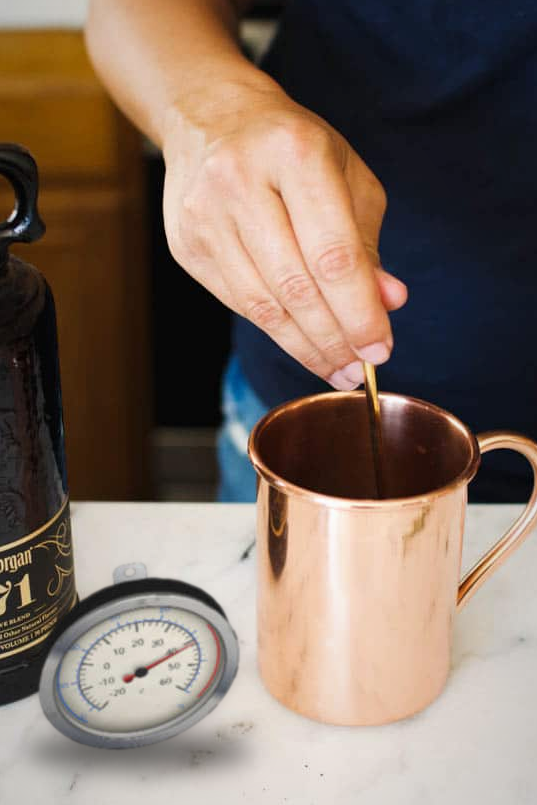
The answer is 40 °C
